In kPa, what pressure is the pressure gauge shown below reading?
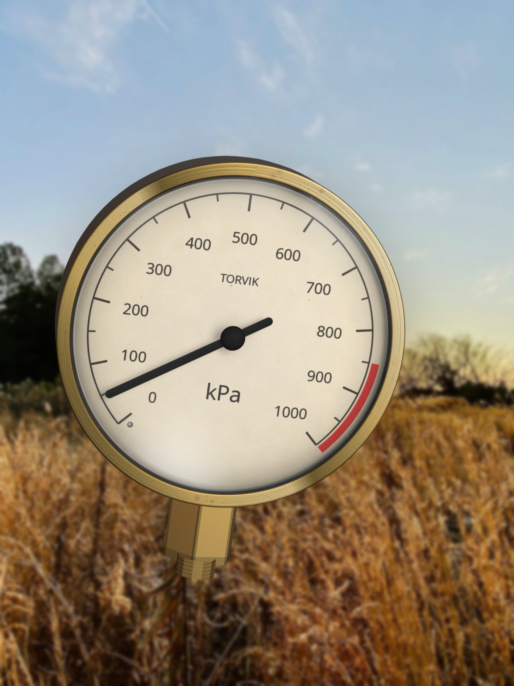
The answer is 50 kPa
